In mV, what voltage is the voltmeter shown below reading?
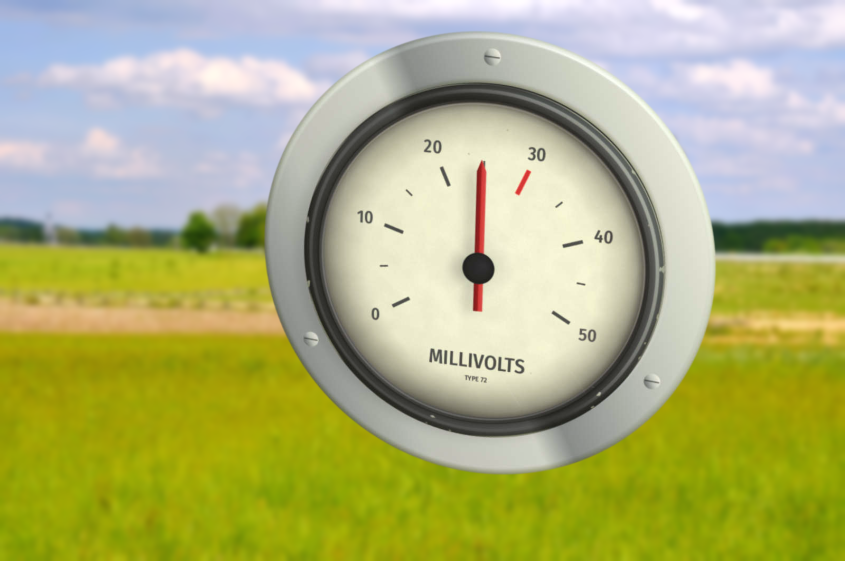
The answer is 25 mV
